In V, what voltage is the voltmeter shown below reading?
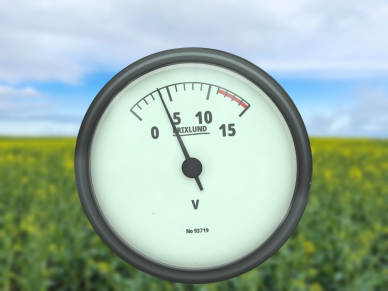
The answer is 4 V
